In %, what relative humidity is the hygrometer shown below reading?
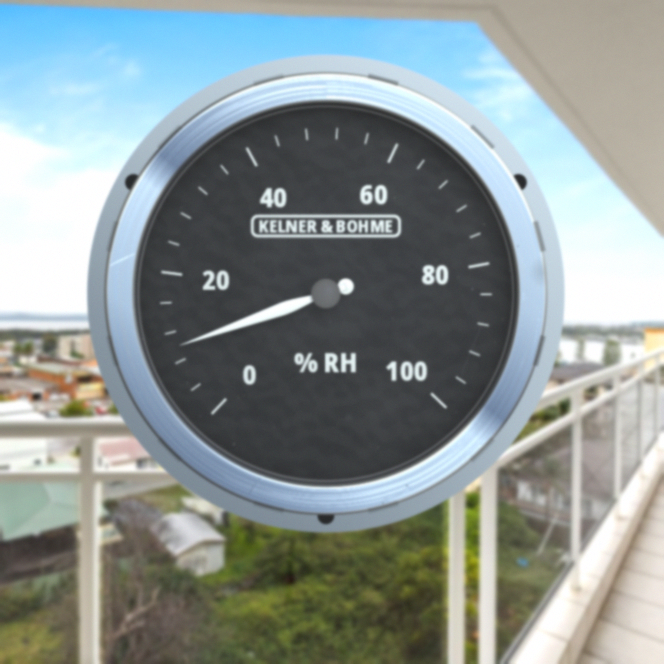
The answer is 10 %
